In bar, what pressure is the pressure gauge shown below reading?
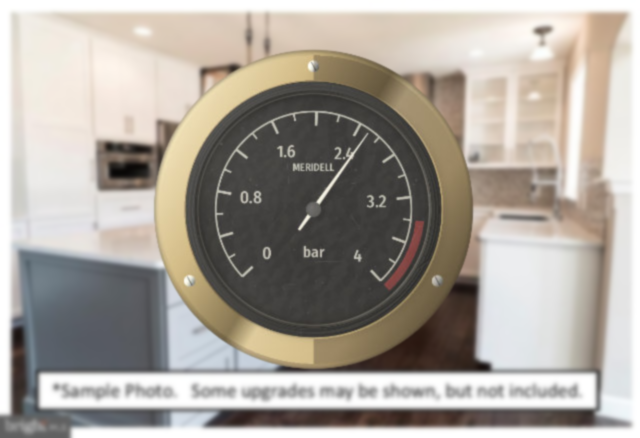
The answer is 2.5 bar
